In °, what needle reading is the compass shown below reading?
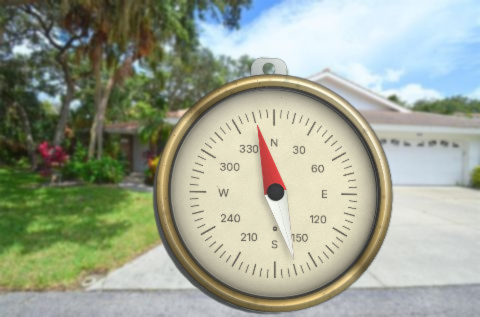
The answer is 345 °
